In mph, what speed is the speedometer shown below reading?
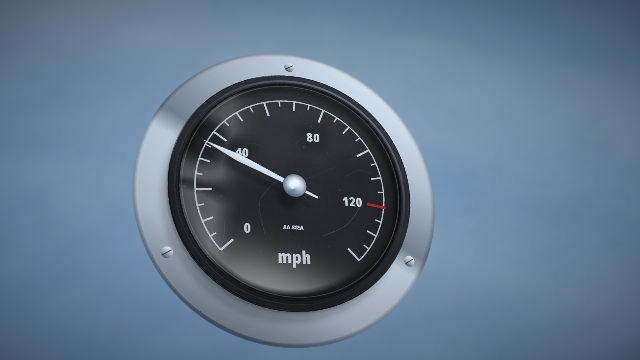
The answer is 35 mph
